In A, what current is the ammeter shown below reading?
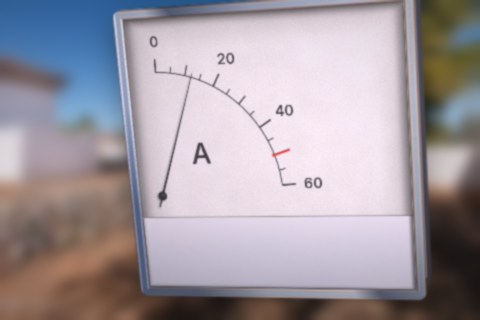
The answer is 12.5 A
